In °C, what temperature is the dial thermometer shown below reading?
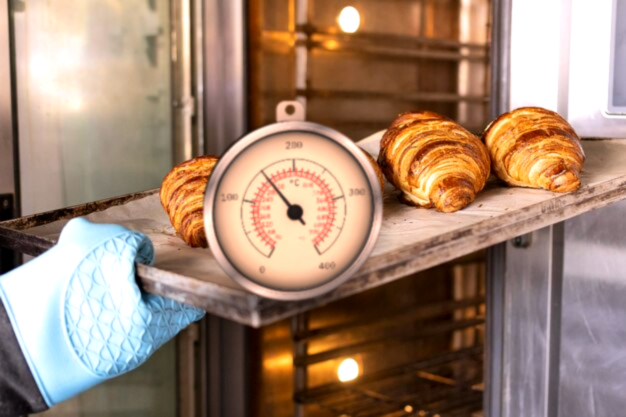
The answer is 150 °C
